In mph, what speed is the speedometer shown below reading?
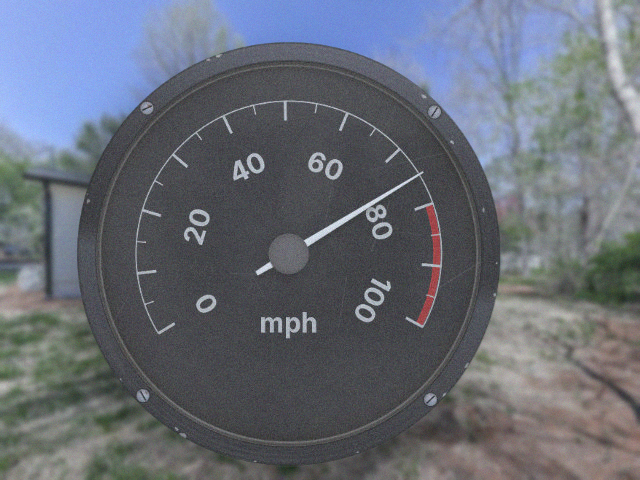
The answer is 75 mph
